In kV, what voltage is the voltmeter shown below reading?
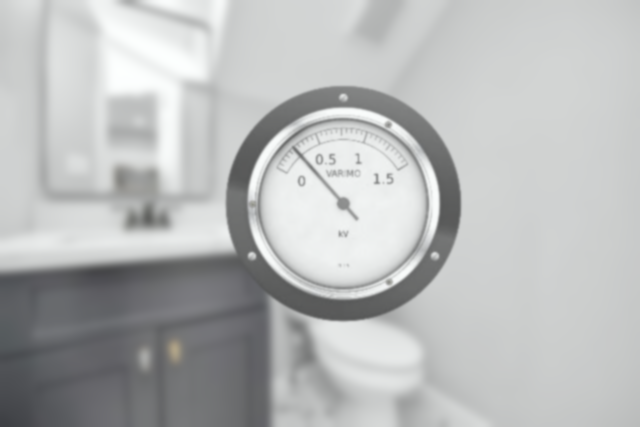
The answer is 0.25 kV
